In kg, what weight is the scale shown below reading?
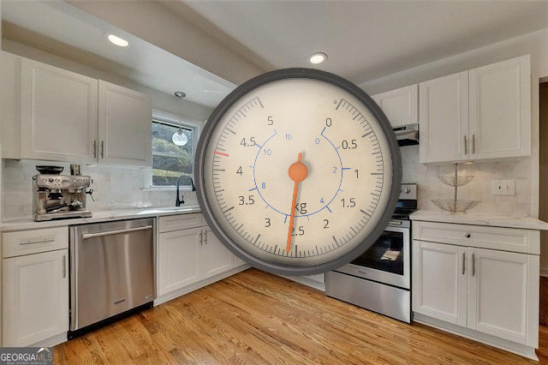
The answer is 2.6 kg
